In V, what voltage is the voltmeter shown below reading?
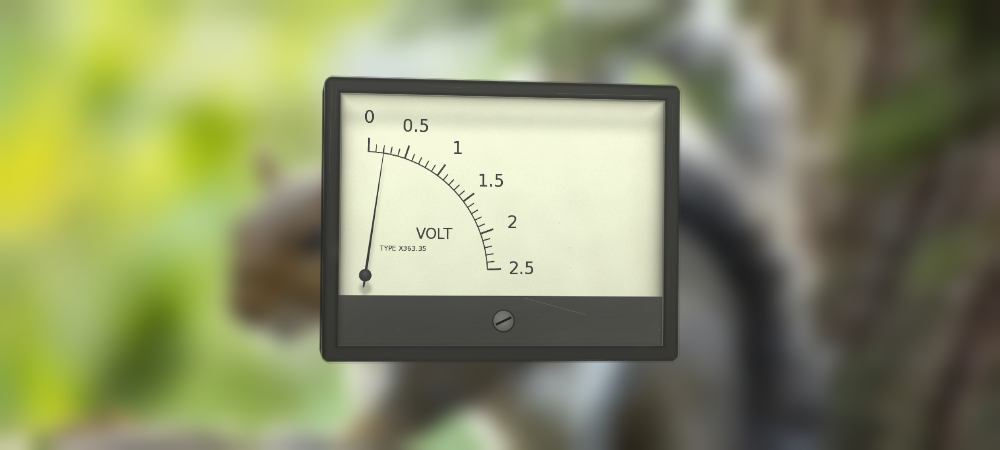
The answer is 0.2 V
